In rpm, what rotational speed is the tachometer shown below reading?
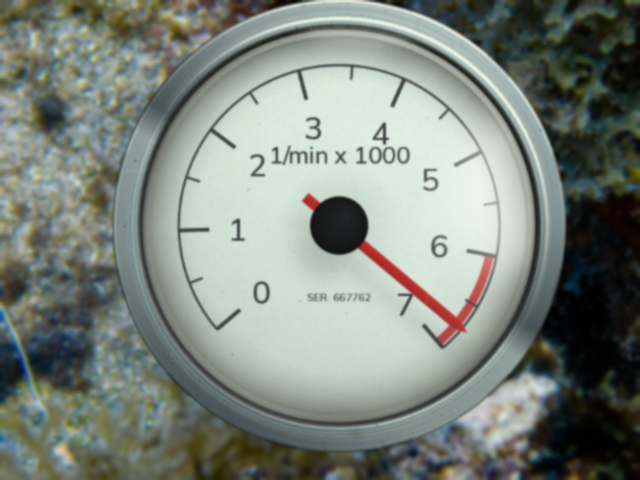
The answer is 6750 rpm
